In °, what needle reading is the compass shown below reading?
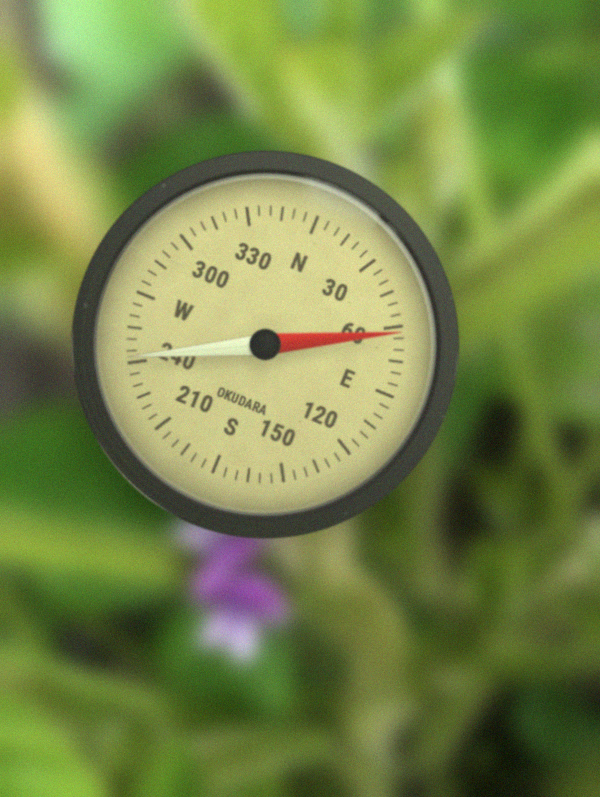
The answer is 62.5 °
